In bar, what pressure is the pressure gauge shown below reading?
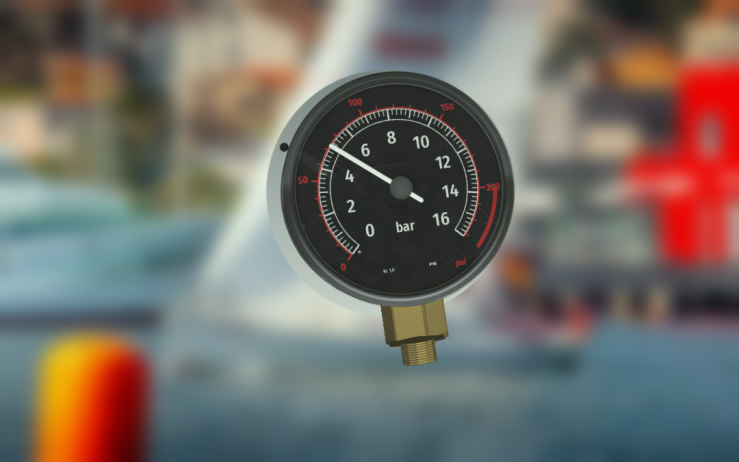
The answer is 5 bar
